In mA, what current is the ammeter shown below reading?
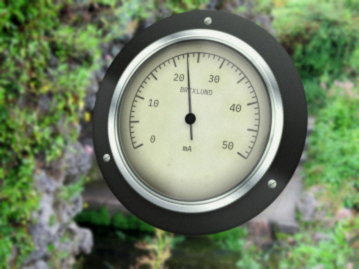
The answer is 23 mA
